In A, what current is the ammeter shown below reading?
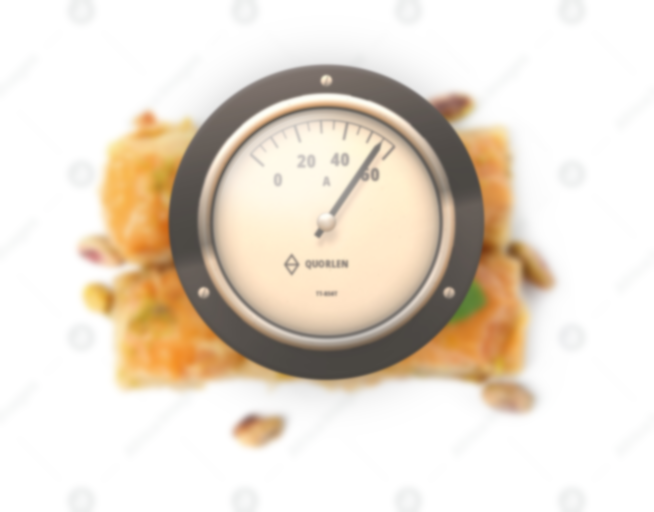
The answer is 55 A
